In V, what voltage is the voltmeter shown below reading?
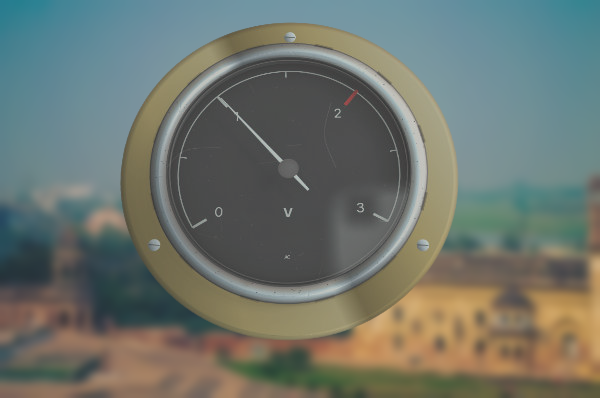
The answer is 1 V
